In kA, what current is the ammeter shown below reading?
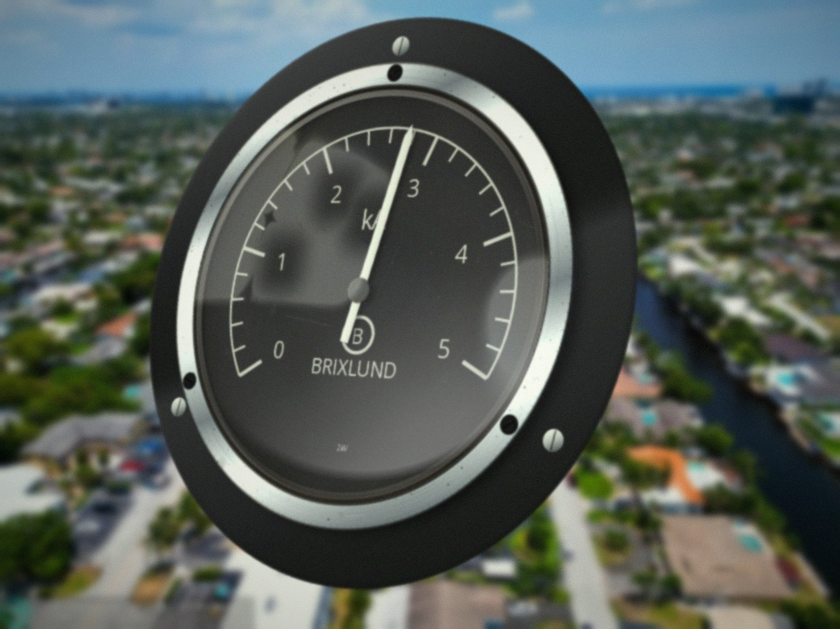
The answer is 2.8 kA
